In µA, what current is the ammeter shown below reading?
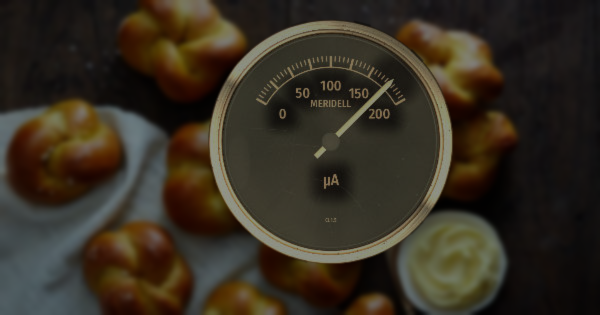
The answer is 175 µA
